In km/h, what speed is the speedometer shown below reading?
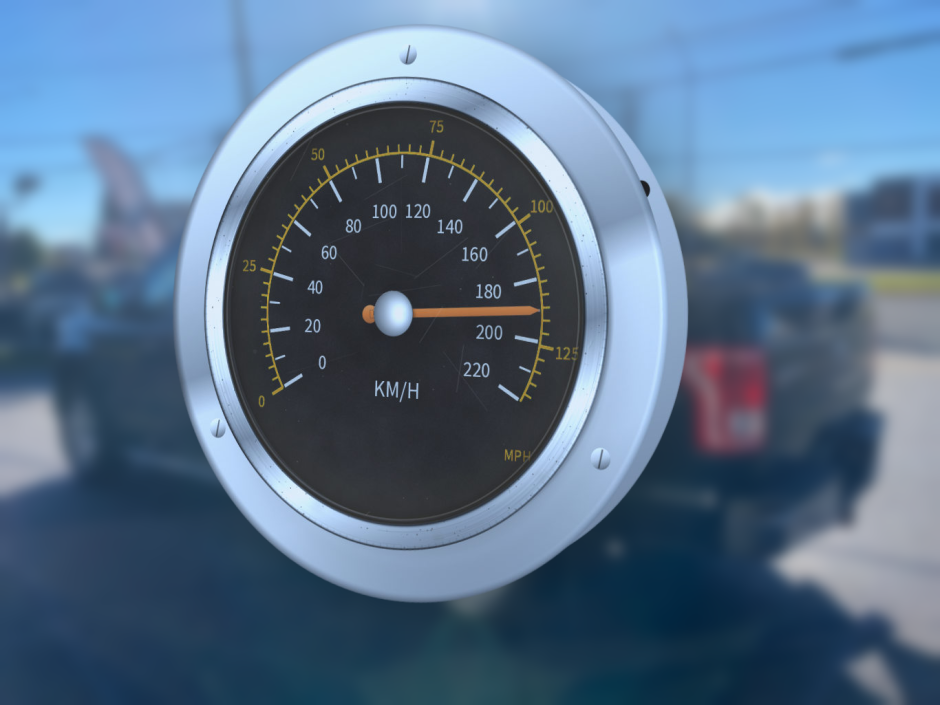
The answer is 190 km/h
